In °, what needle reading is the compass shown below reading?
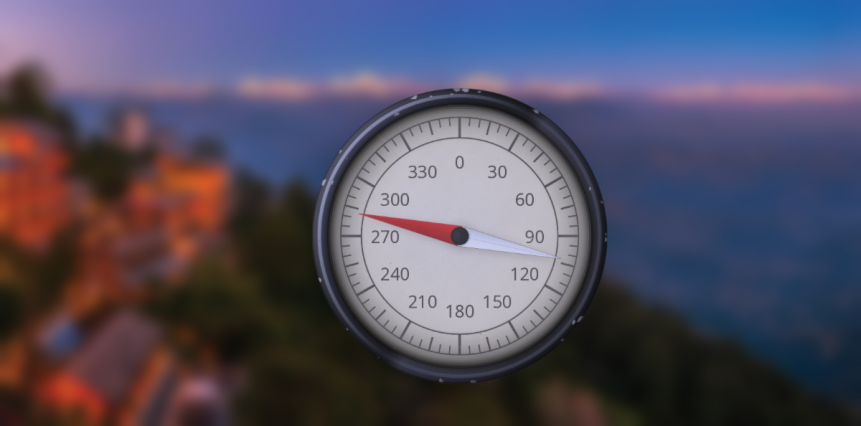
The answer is 282.5 °
